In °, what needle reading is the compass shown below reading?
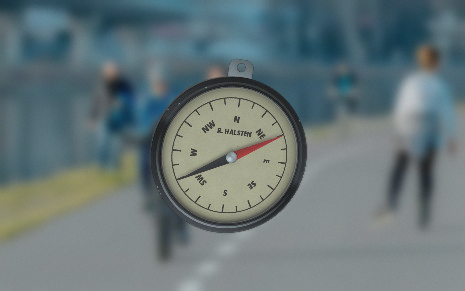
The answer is 60 °
